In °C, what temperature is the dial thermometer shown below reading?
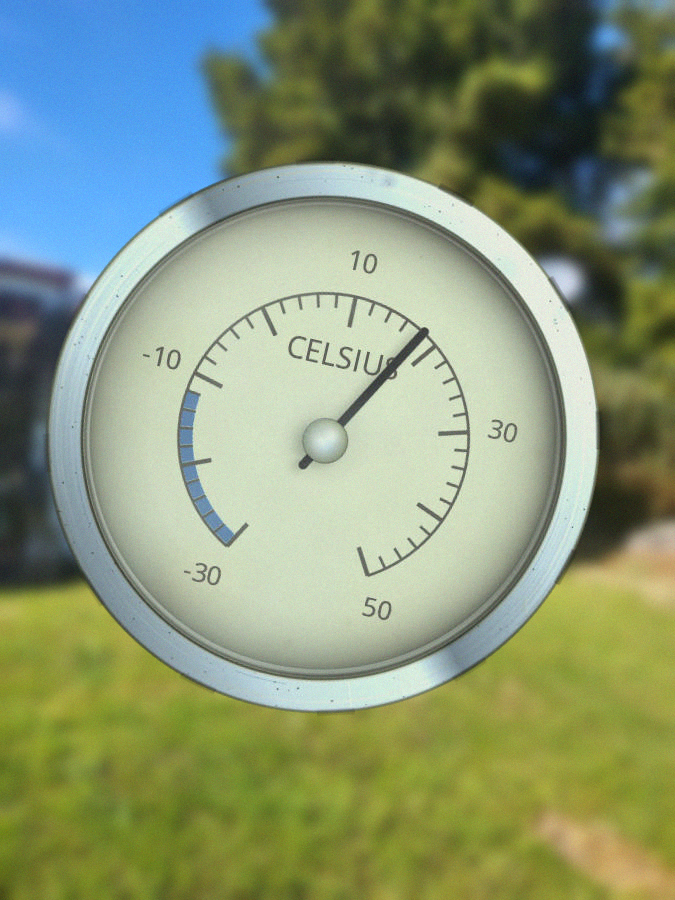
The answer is 18 °C
